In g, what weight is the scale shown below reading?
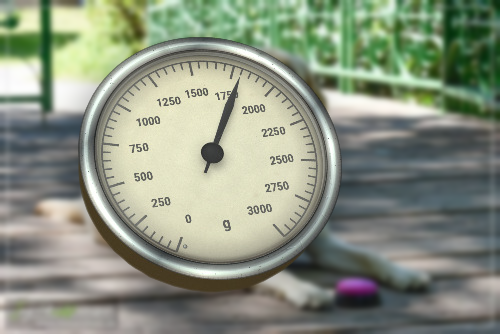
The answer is 1800 g
